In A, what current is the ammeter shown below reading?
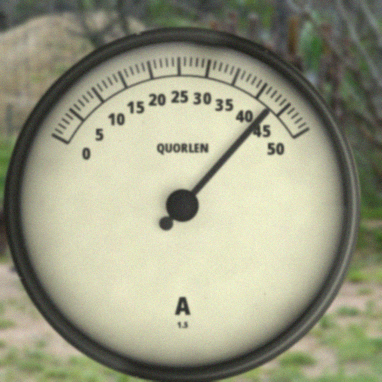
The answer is 43 A
